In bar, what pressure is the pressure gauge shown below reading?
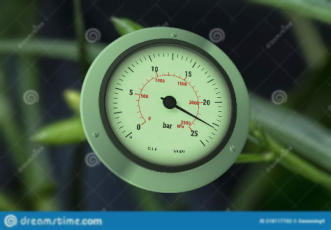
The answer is 23 bar
